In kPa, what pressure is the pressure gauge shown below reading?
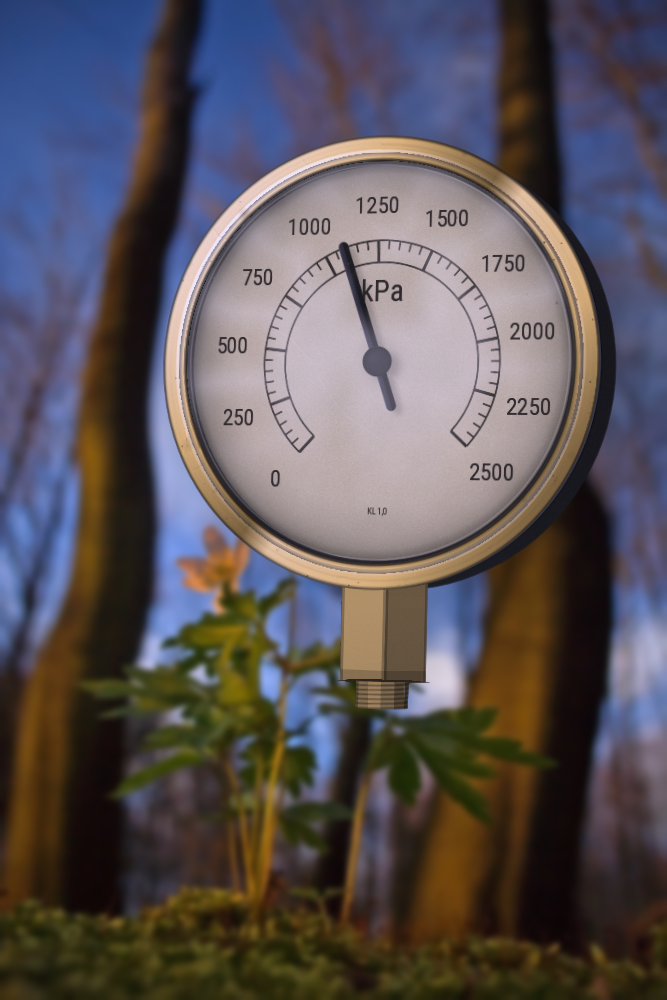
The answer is 1100 kPa
